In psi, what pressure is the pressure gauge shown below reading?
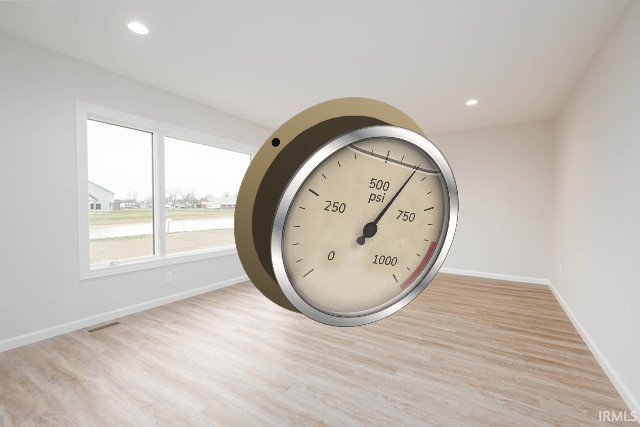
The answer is 600 psi
